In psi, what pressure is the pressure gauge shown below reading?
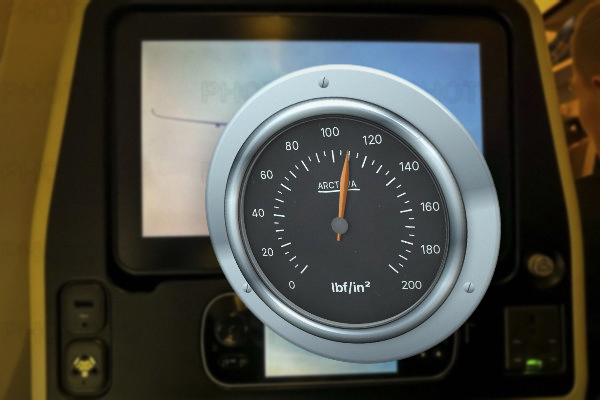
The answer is 110 psi
